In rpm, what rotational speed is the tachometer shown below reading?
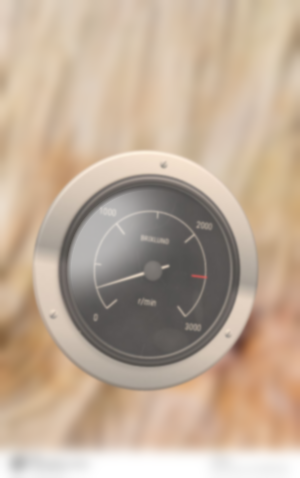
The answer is 250 rpm
